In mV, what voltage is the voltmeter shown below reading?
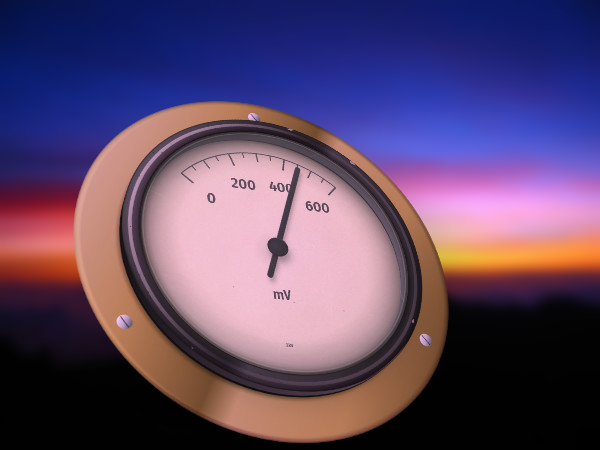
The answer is 450 mV
